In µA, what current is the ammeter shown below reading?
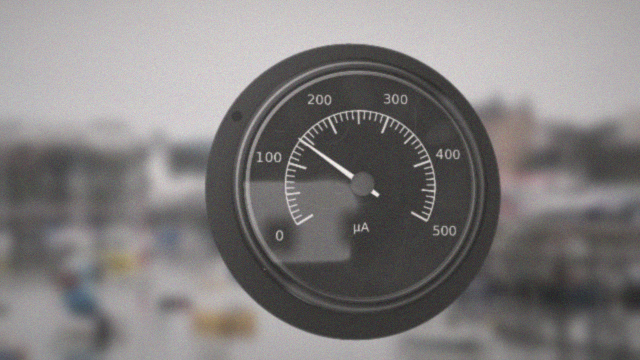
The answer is 140 µA
